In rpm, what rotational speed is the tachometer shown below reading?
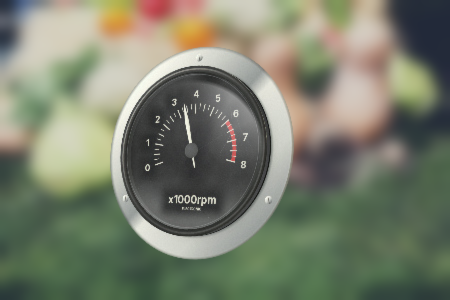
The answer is 3500 rpm
